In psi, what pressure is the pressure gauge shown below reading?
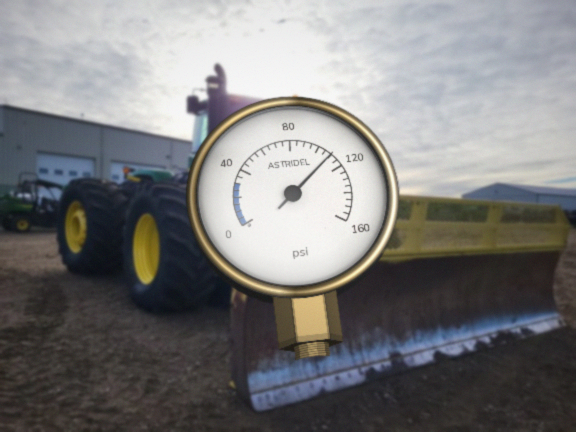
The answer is 110 psi
